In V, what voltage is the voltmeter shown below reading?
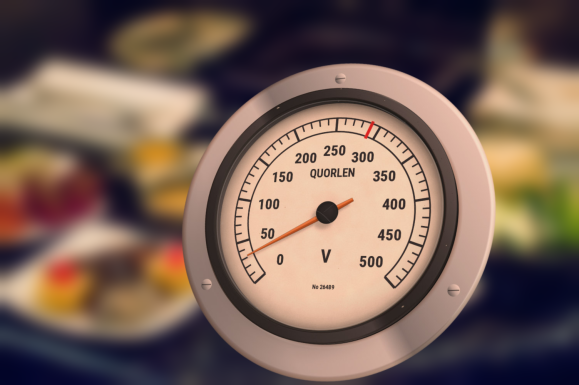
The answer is 30 V
